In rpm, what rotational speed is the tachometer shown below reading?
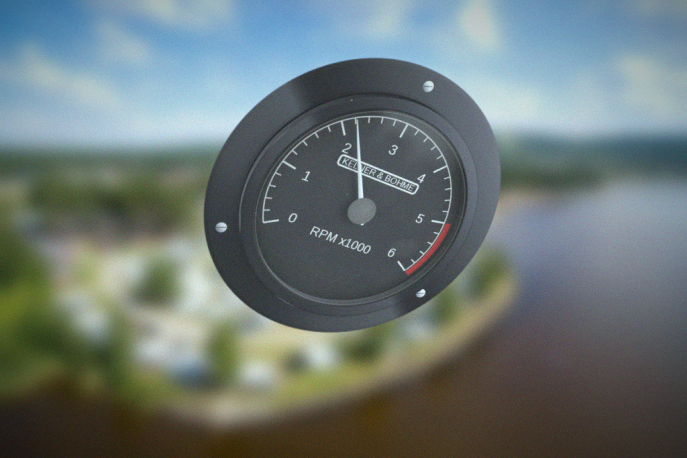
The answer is 2200 rpm
